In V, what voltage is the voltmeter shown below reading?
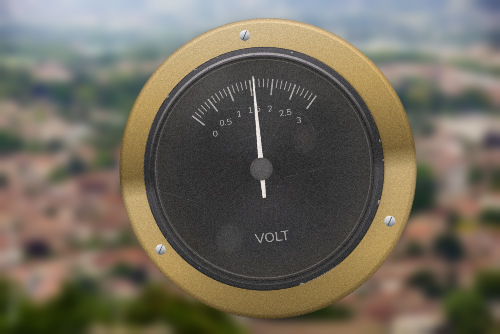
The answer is 1.6 V
